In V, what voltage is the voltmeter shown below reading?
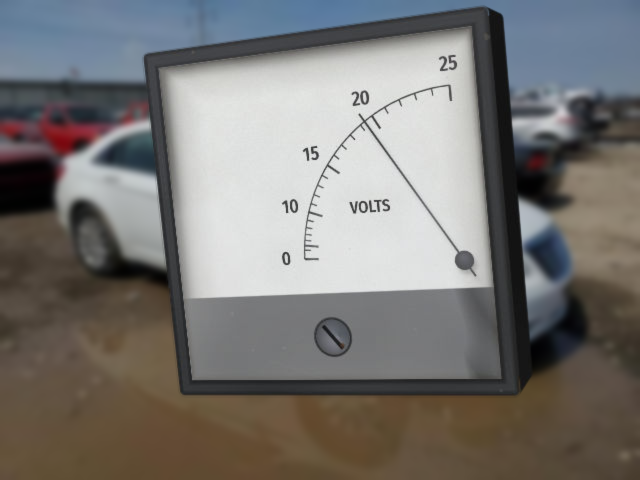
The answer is 19.5 V
